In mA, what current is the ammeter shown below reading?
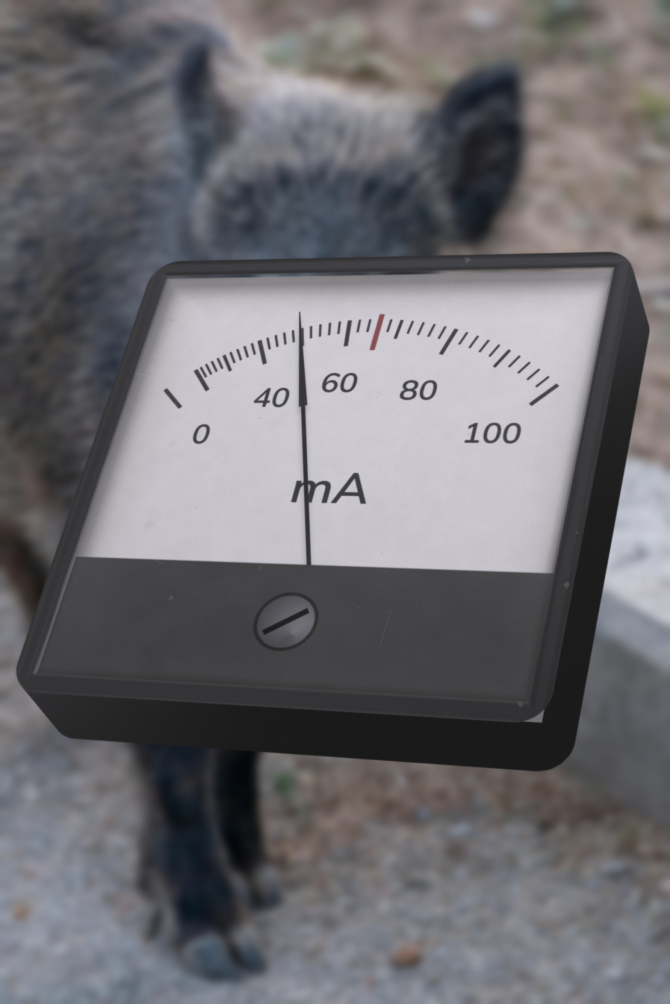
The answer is 50 mA
